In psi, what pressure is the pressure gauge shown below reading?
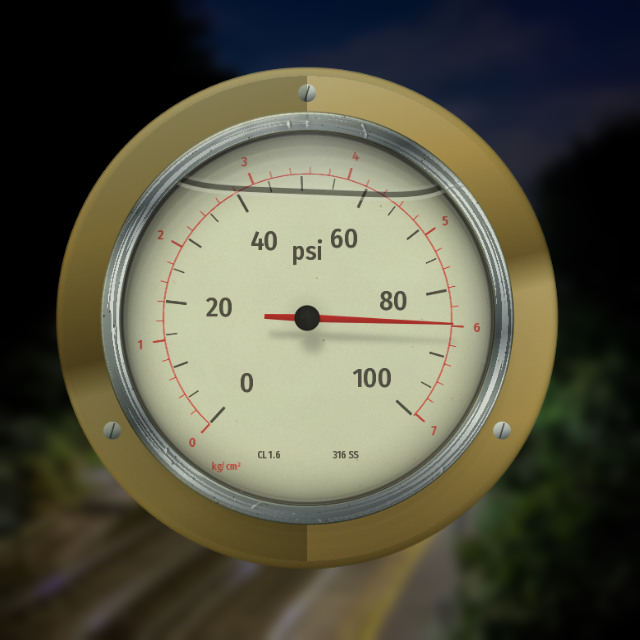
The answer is 85 psi
